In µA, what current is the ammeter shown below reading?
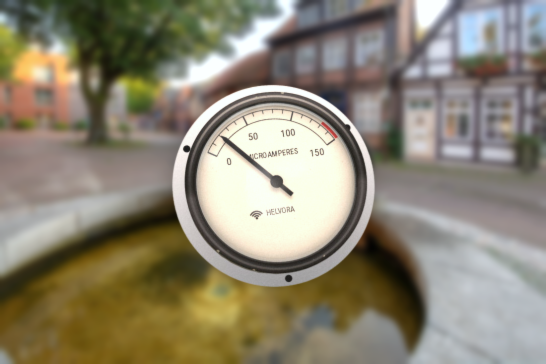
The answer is 20 µA
